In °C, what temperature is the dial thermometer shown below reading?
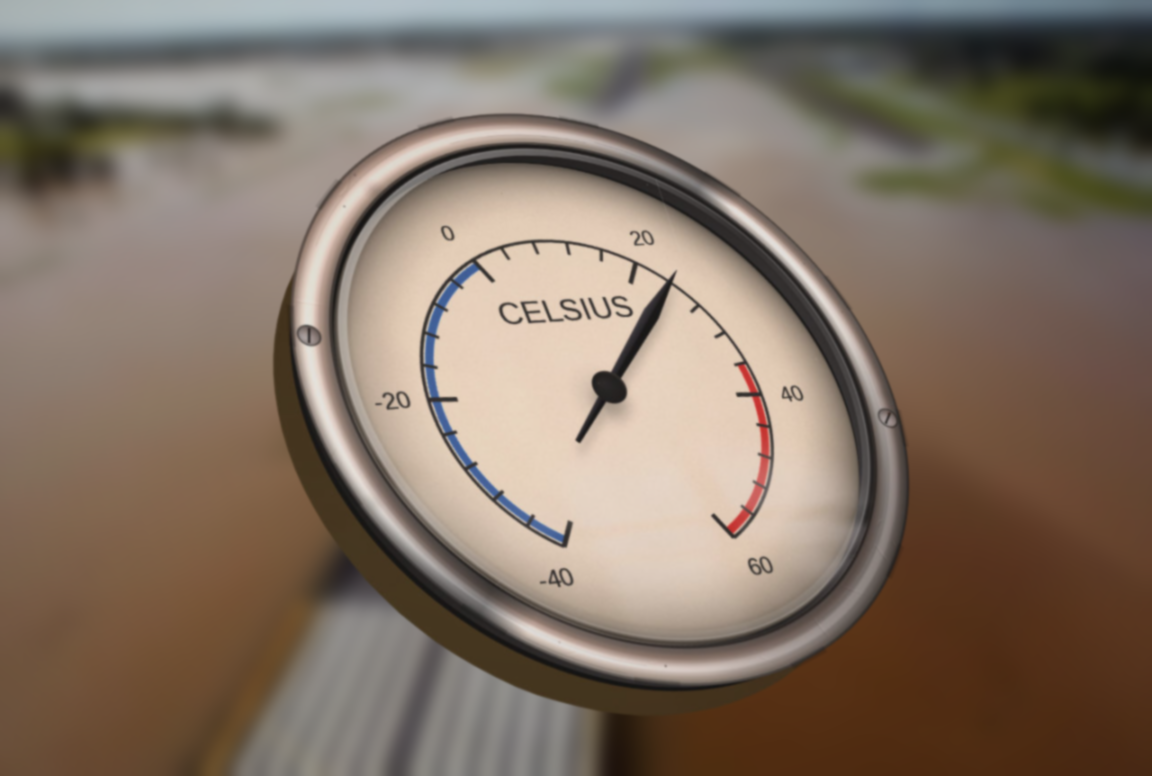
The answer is 24 °C
